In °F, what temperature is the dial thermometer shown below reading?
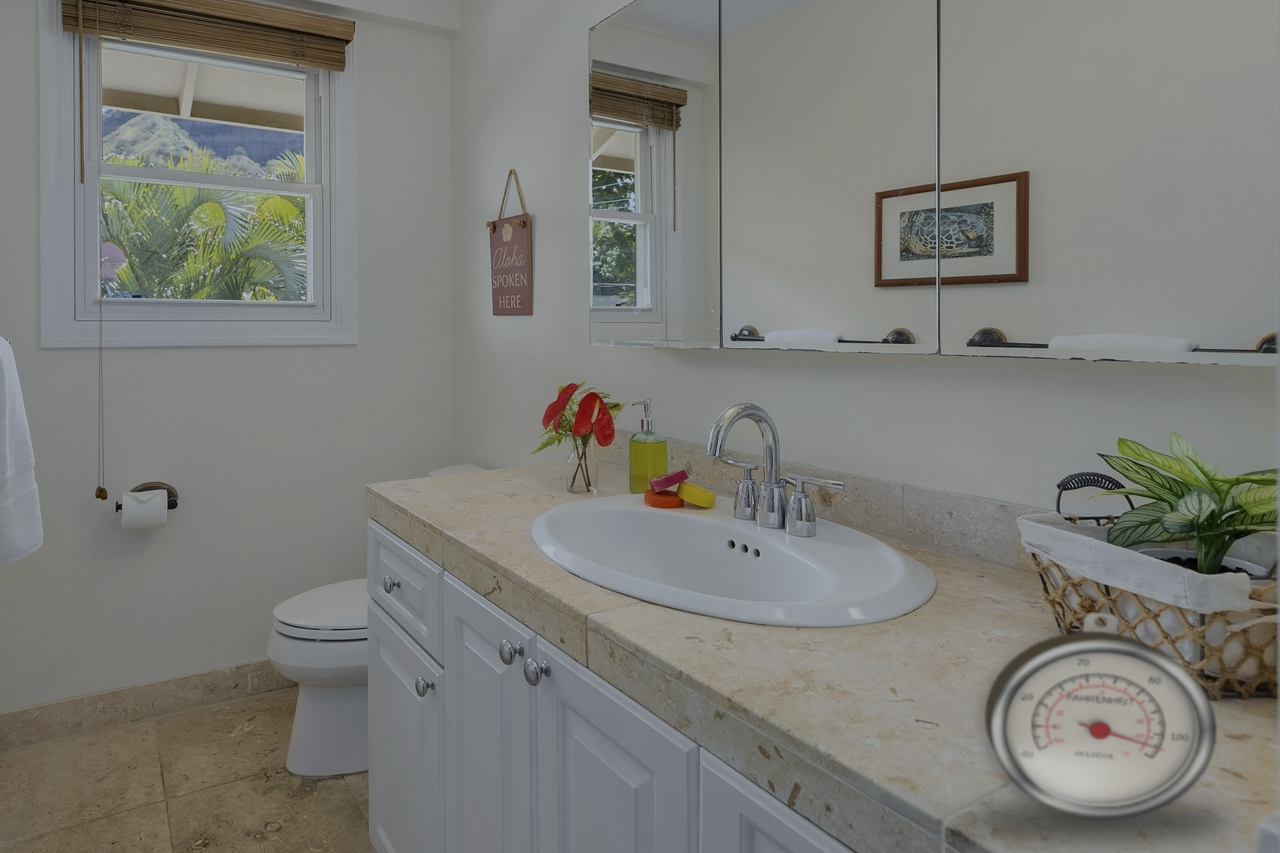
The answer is 110 °F
